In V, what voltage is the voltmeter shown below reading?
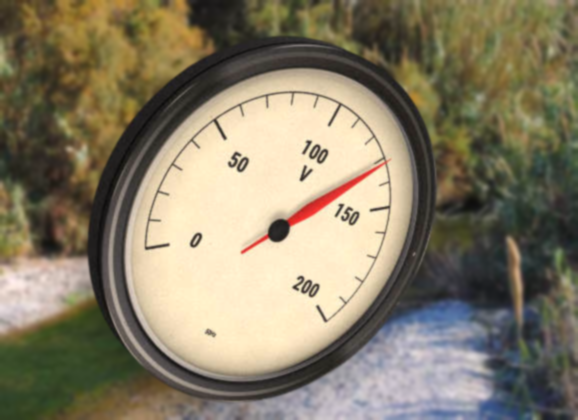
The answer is 130 V
